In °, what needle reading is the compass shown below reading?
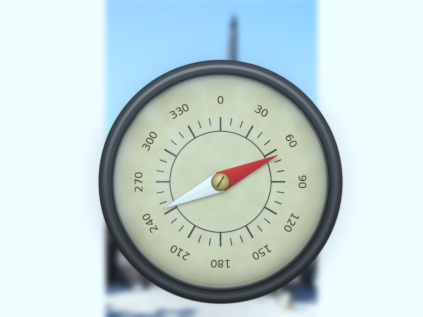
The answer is 65 °
